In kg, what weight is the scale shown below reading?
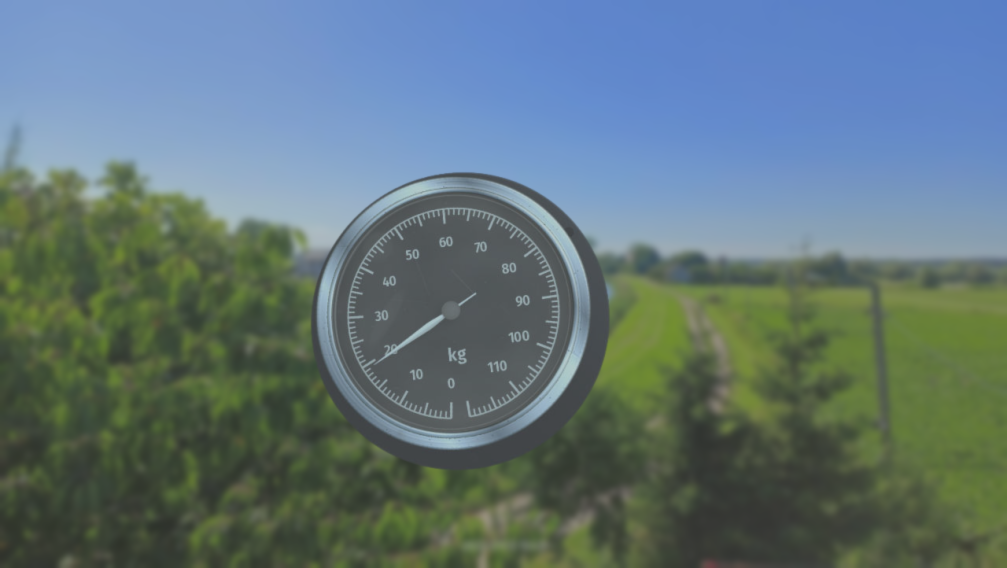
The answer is 19 kg
